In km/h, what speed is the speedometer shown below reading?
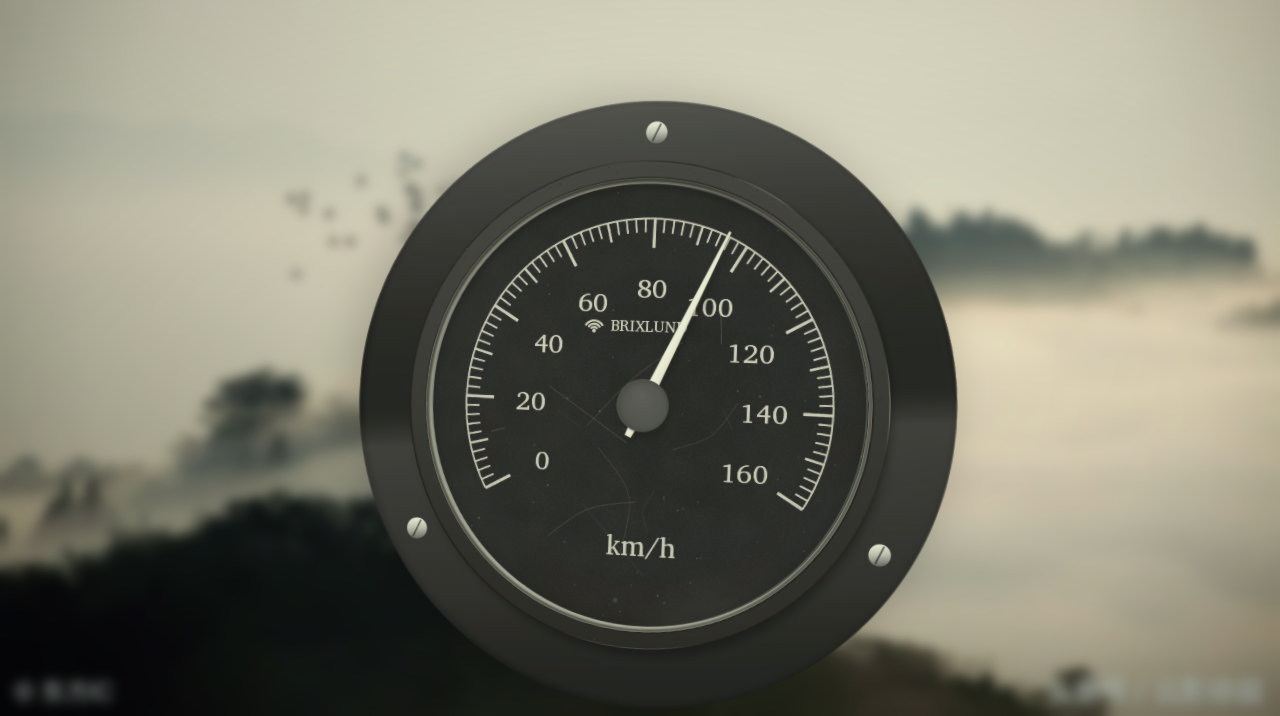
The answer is 96 km/h
